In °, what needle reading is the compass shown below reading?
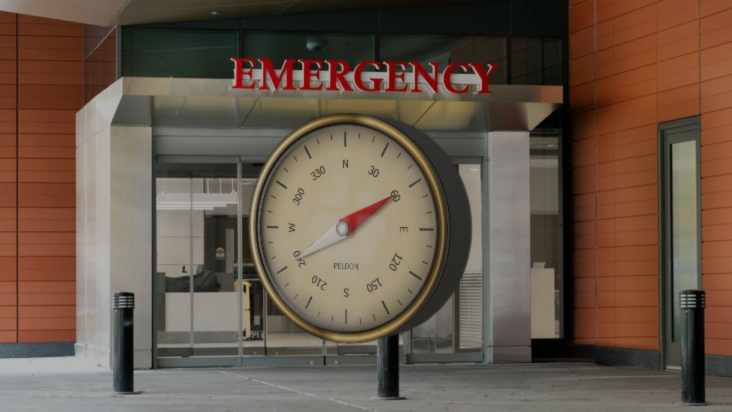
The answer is 60 °
